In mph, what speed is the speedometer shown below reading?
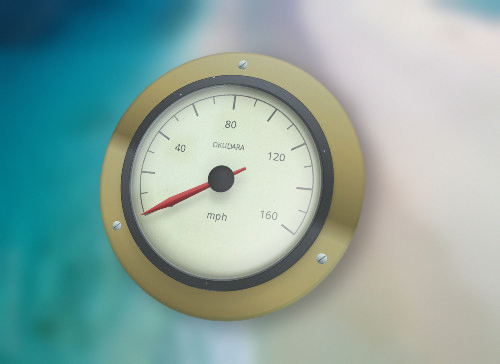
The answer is 0 mph
